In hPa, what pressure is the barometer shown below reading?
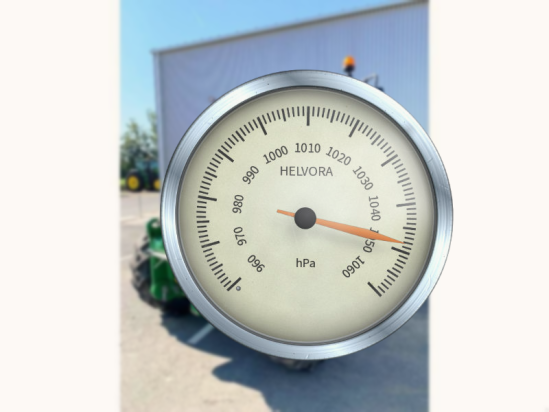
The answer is 1048 hPa
